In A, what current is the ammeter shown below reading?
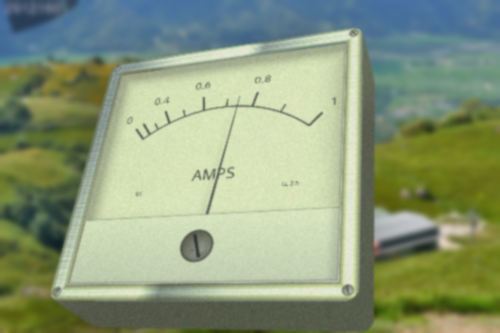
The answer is 0.75 A
